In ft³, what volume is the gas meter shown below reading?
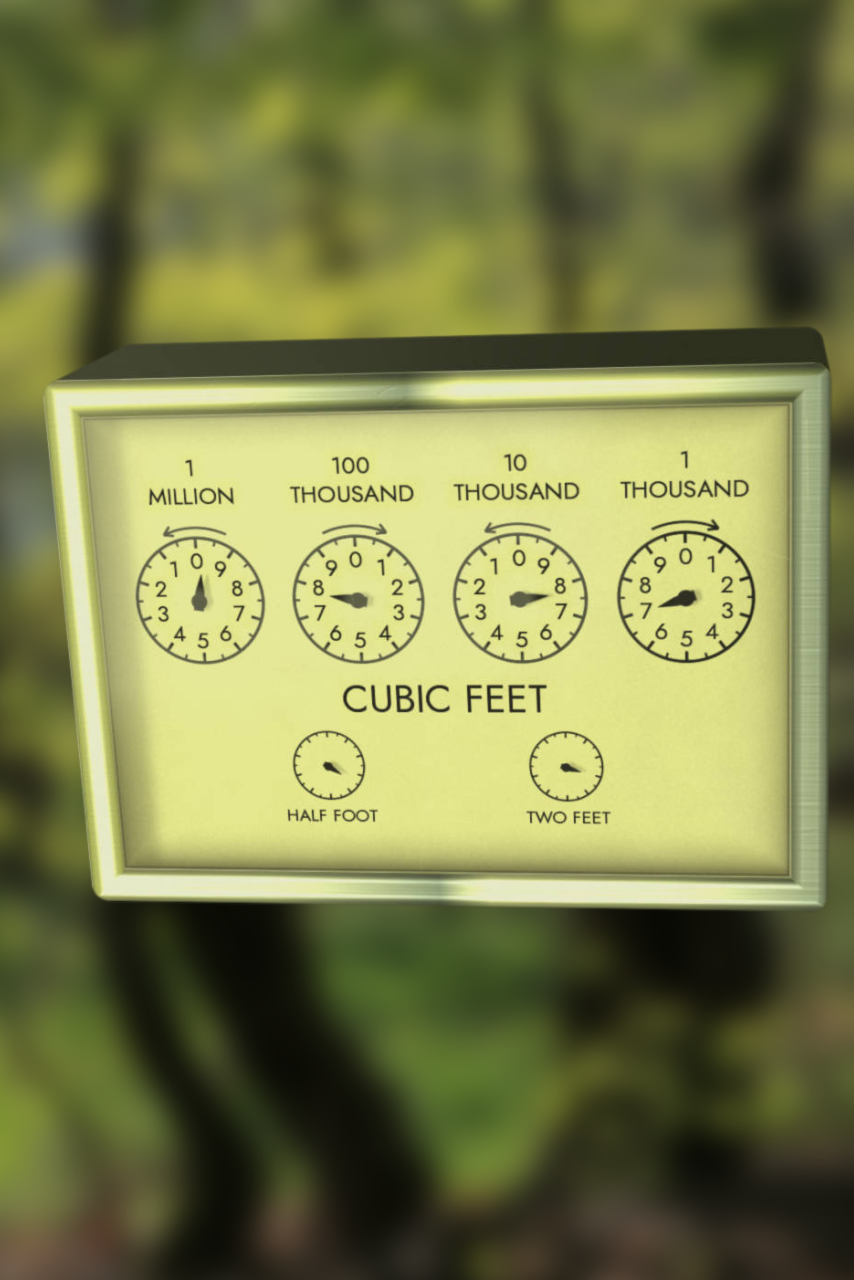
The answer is 977700 ft³
